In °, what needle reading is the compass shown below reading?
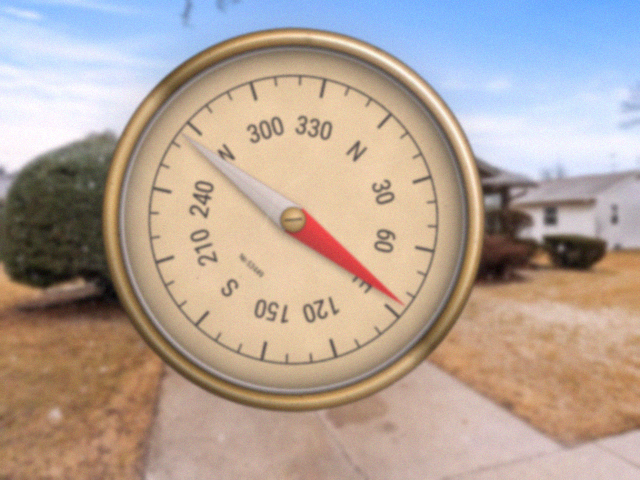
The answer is 85 °
